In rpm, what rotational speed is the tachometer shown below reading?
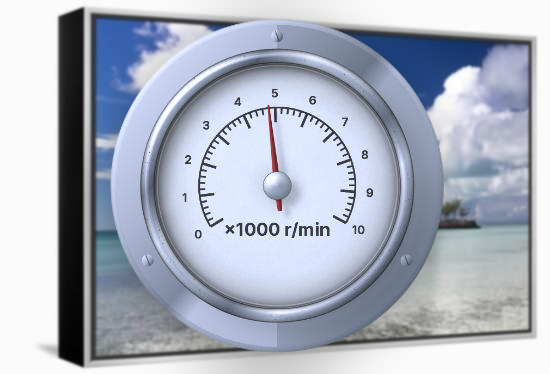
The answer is 4800 rpm
